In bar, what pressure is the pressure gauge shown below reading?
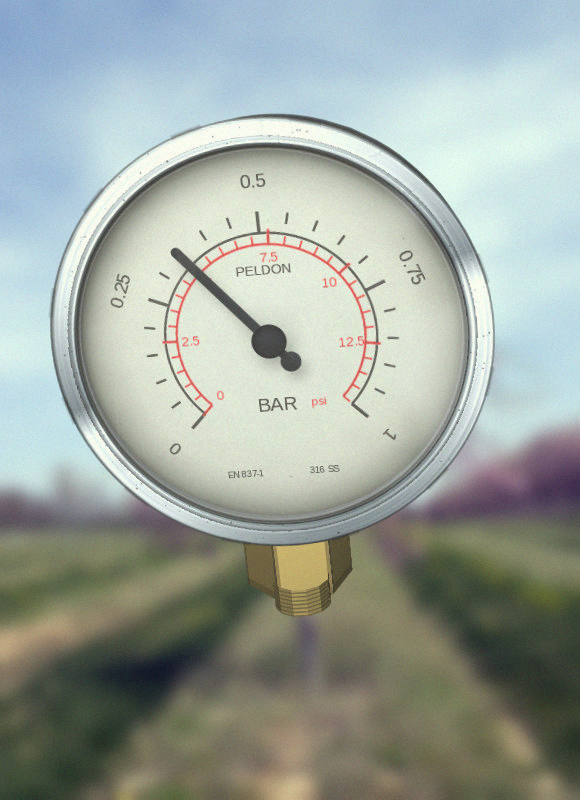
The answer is 0.35 bar
